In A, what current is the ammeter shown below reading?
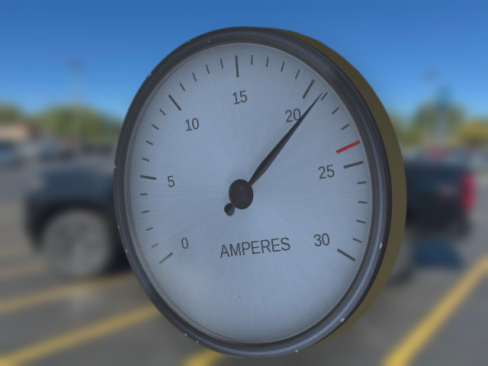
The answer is 21 A
